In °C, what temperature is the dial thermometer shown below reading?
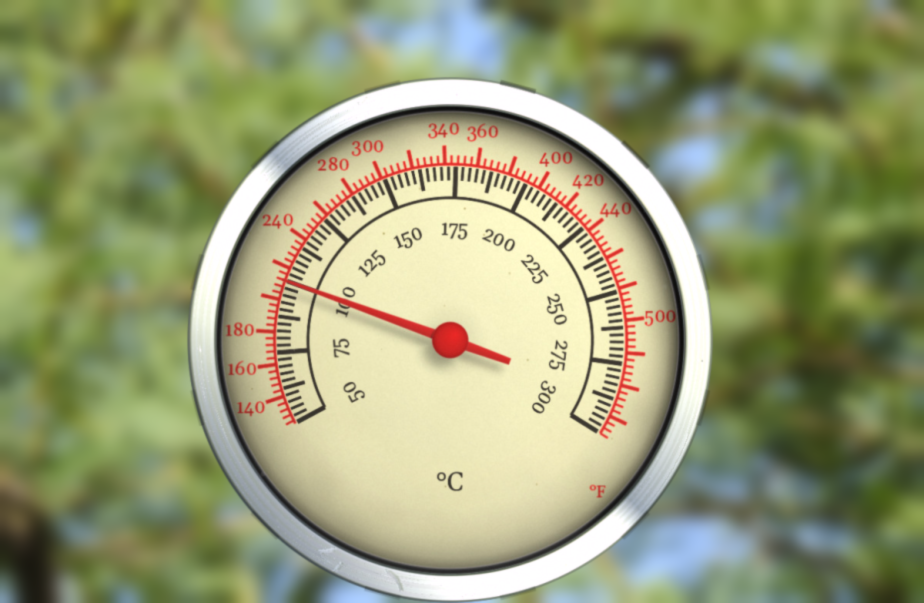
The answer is 100 °C
